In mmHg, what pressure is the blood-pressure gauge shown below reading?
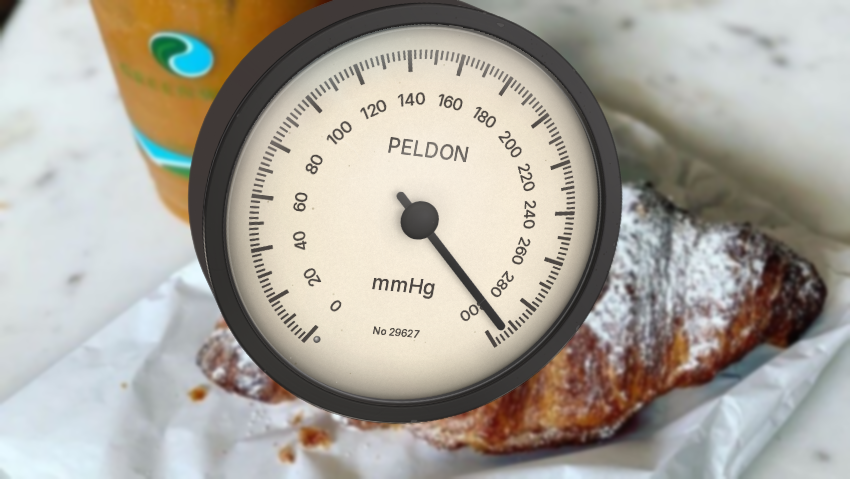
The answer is 294 mmHg
